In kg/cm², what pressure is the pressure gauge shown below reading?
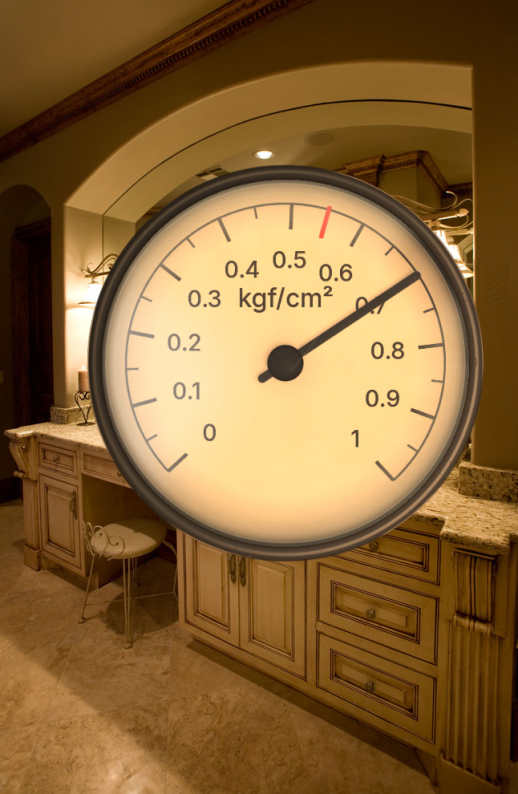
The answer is 0.7 kg/cm²
